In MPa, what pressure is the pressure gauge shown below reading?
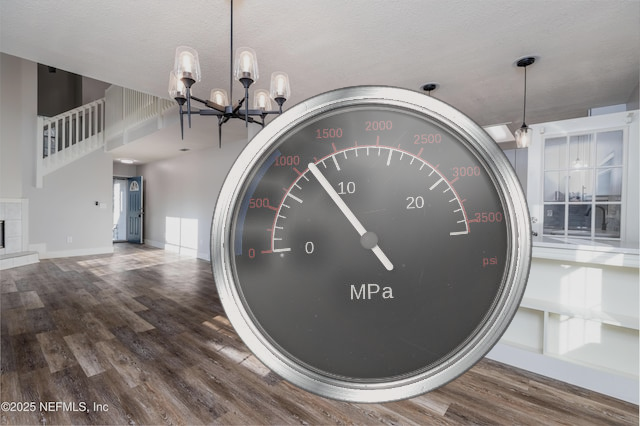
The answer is 8 MPa
